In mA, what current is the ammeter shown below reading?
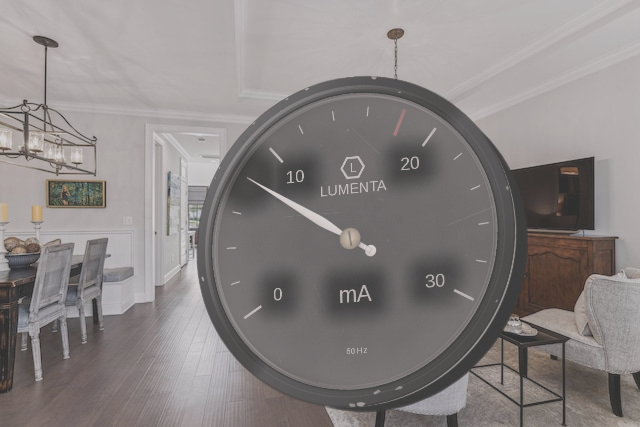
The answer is 8 mA
